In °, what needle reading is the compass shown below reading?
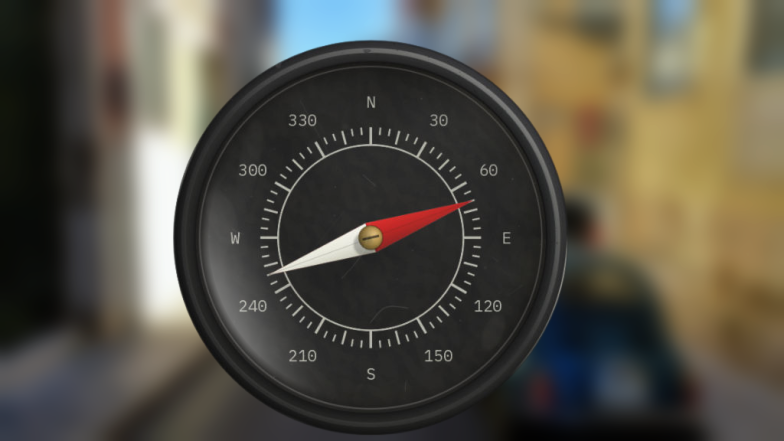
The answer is 70 °
